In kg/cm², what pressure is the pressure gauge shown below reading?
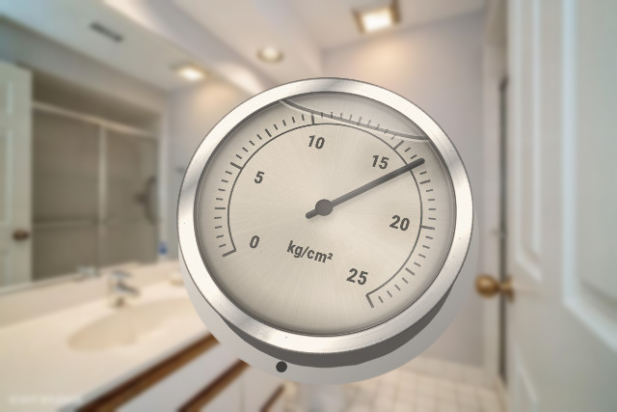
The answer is 16.5 kg/cm²
